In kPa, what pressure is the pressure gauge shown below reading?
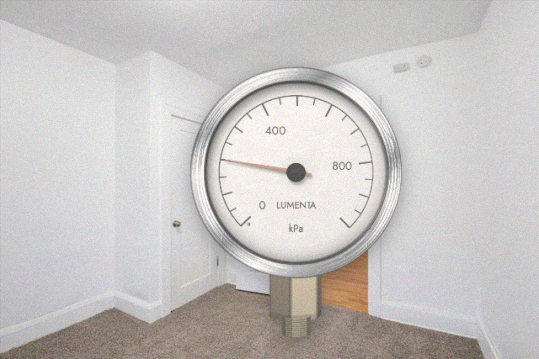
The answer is 200 kPa
